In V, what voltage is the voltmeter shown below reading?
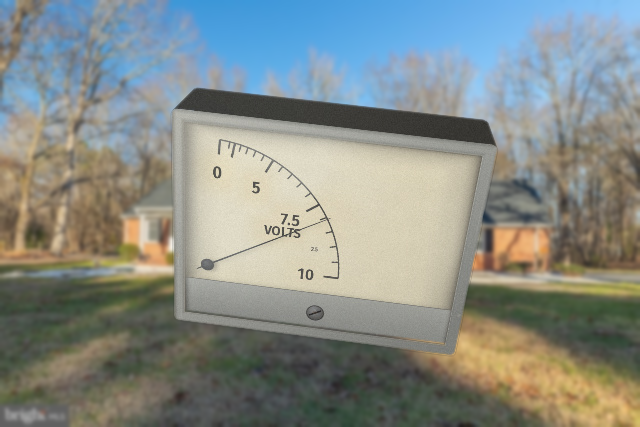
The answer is 8 V
